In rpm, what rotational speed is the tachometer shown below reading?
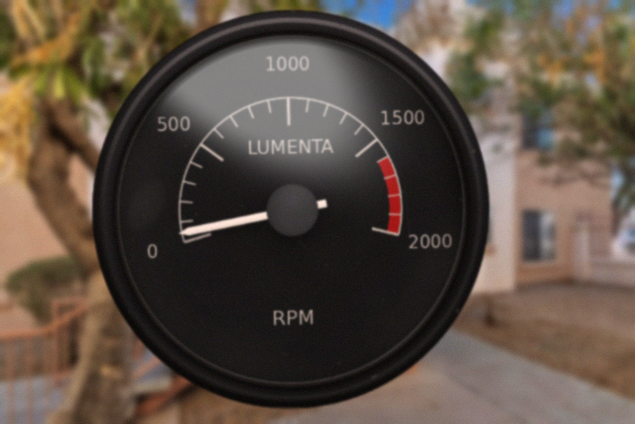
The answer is 50 rpm
